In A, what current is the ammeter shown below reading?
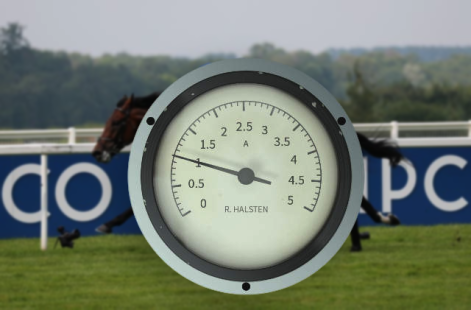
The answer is 1 A
